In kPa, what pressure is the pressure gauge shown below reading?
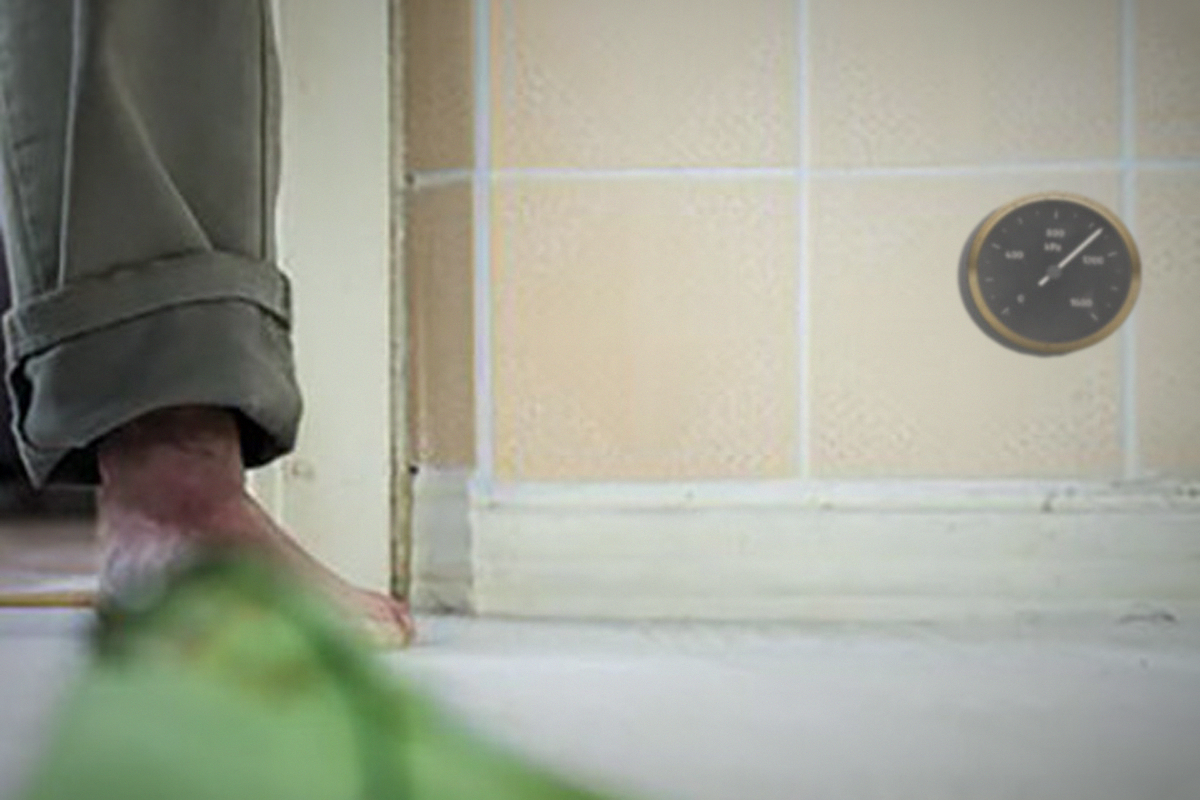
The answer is 1050 kPa
